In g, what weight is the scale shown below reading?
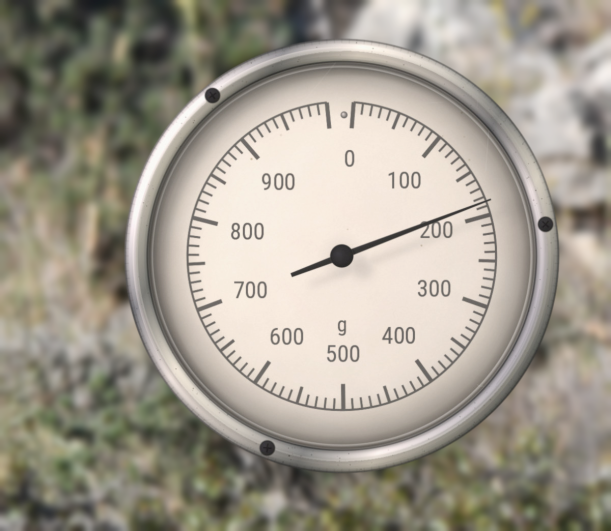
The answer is 185 g
